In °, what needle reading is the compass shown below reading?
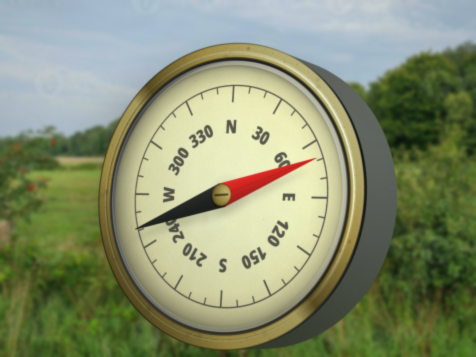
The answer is 70 °
